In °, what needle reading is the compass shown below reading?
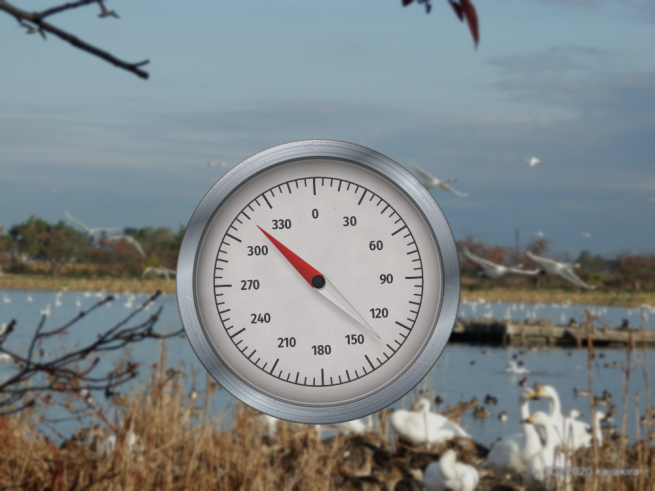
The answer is 315 °
